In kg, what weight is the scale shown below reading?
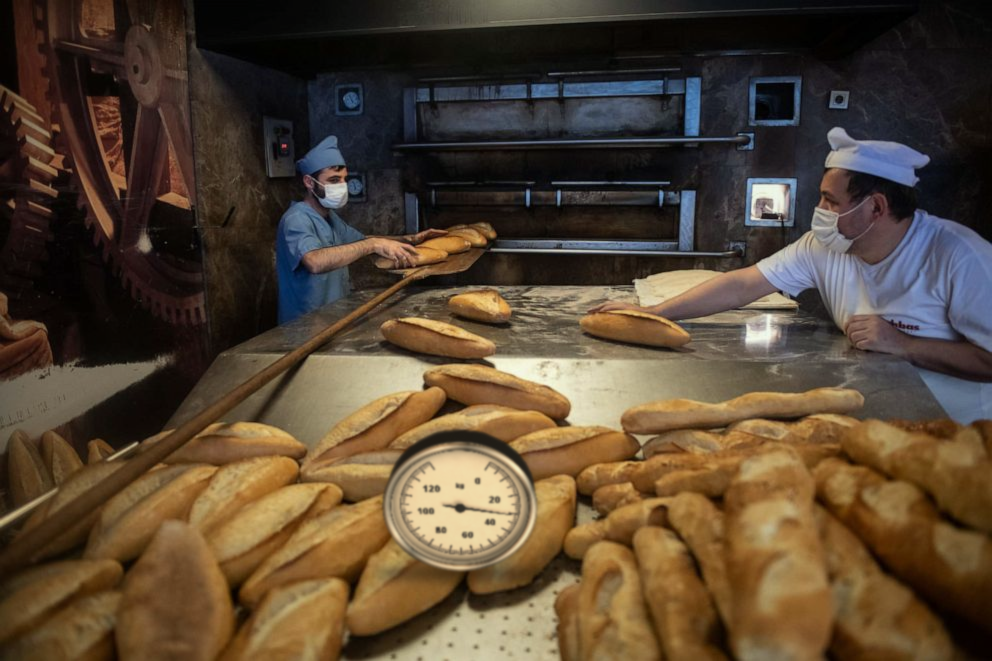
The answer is 30 kg
